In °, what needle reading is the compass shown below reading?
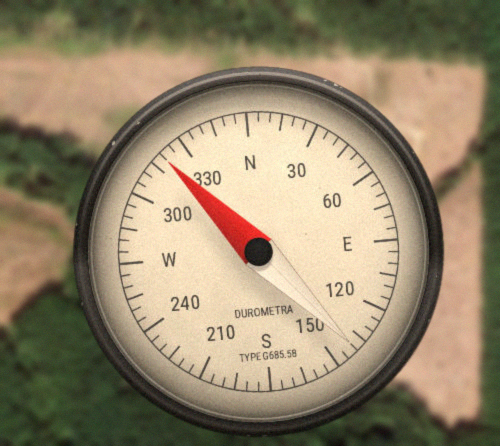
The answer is 320 °
